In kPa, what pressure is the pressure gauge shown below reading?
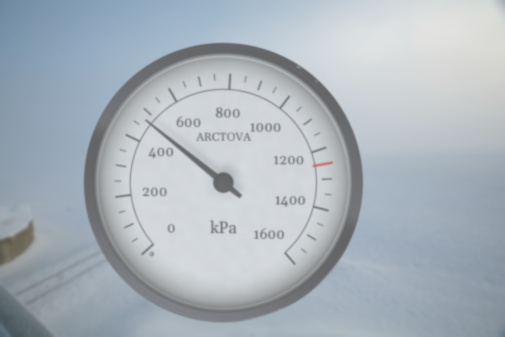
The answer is 475 kPa
